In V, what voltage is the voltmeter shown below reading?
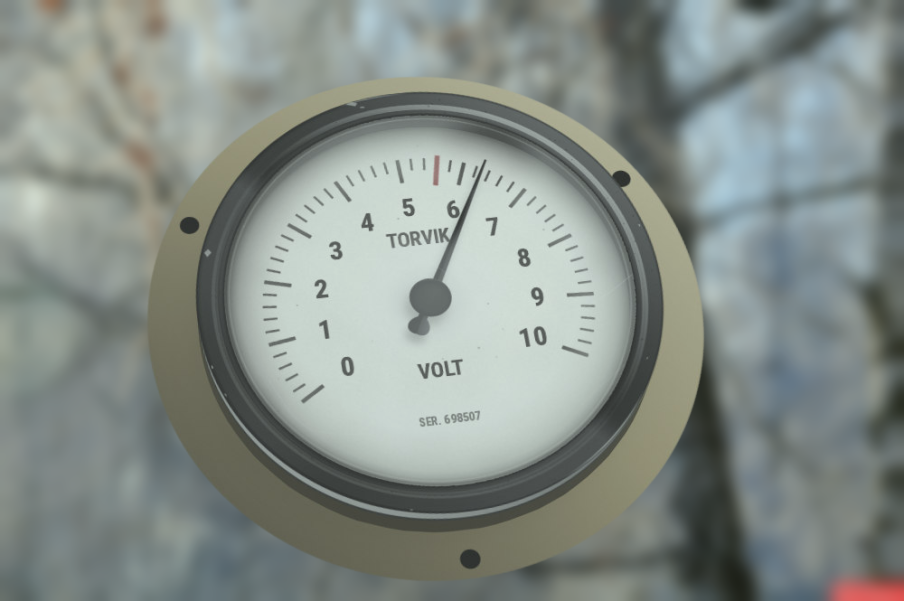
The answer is 6.3 V
